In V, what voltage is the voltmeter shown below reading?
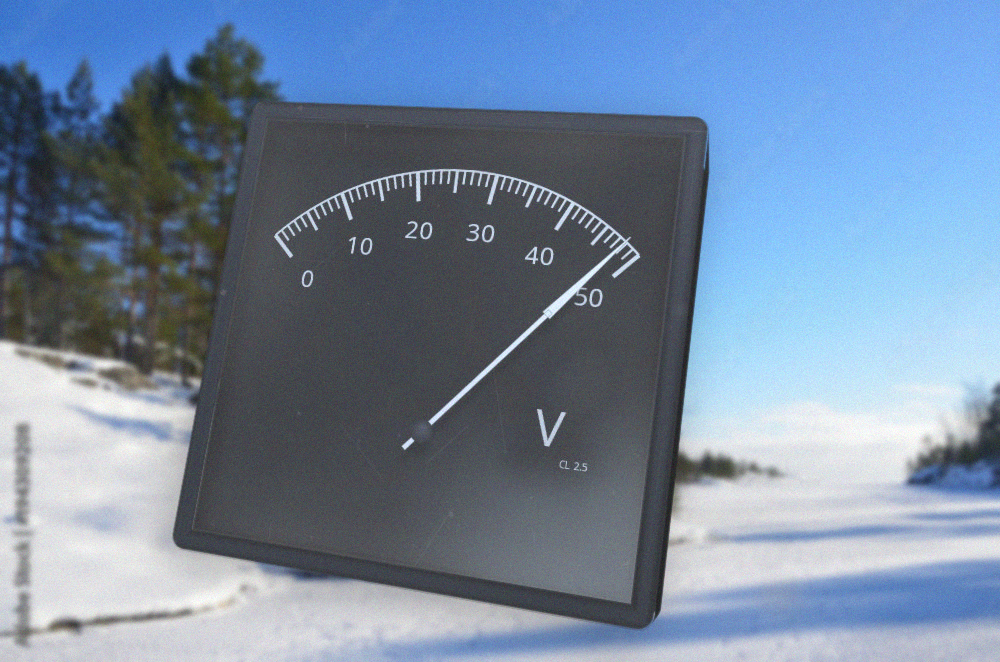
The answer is 48 V
